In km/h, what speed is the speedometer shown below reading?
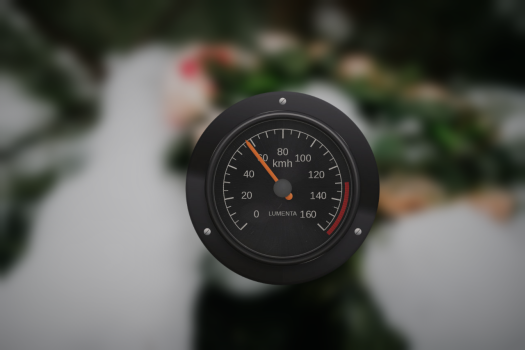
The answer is 57.5 km/h
